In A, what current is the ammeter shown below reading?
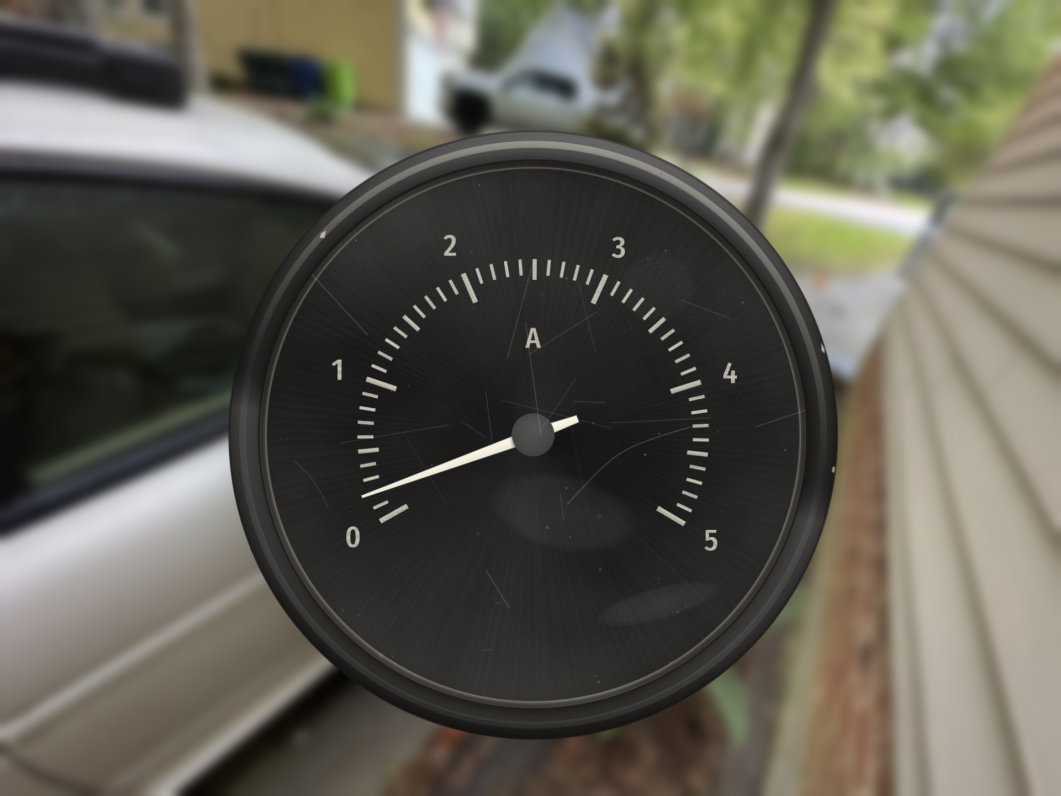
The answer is 0.2 A
